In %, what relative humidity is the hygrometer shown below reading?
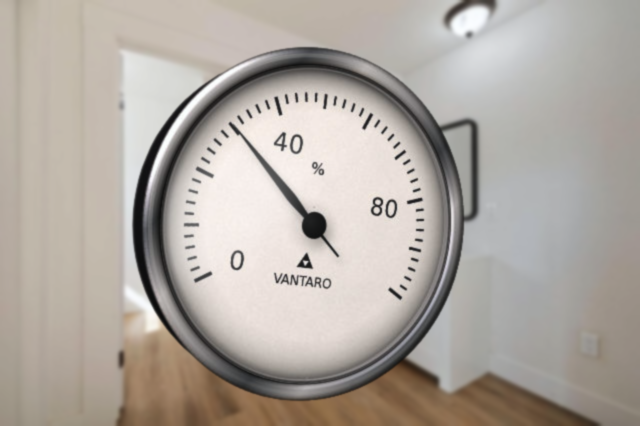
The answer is 30 %
